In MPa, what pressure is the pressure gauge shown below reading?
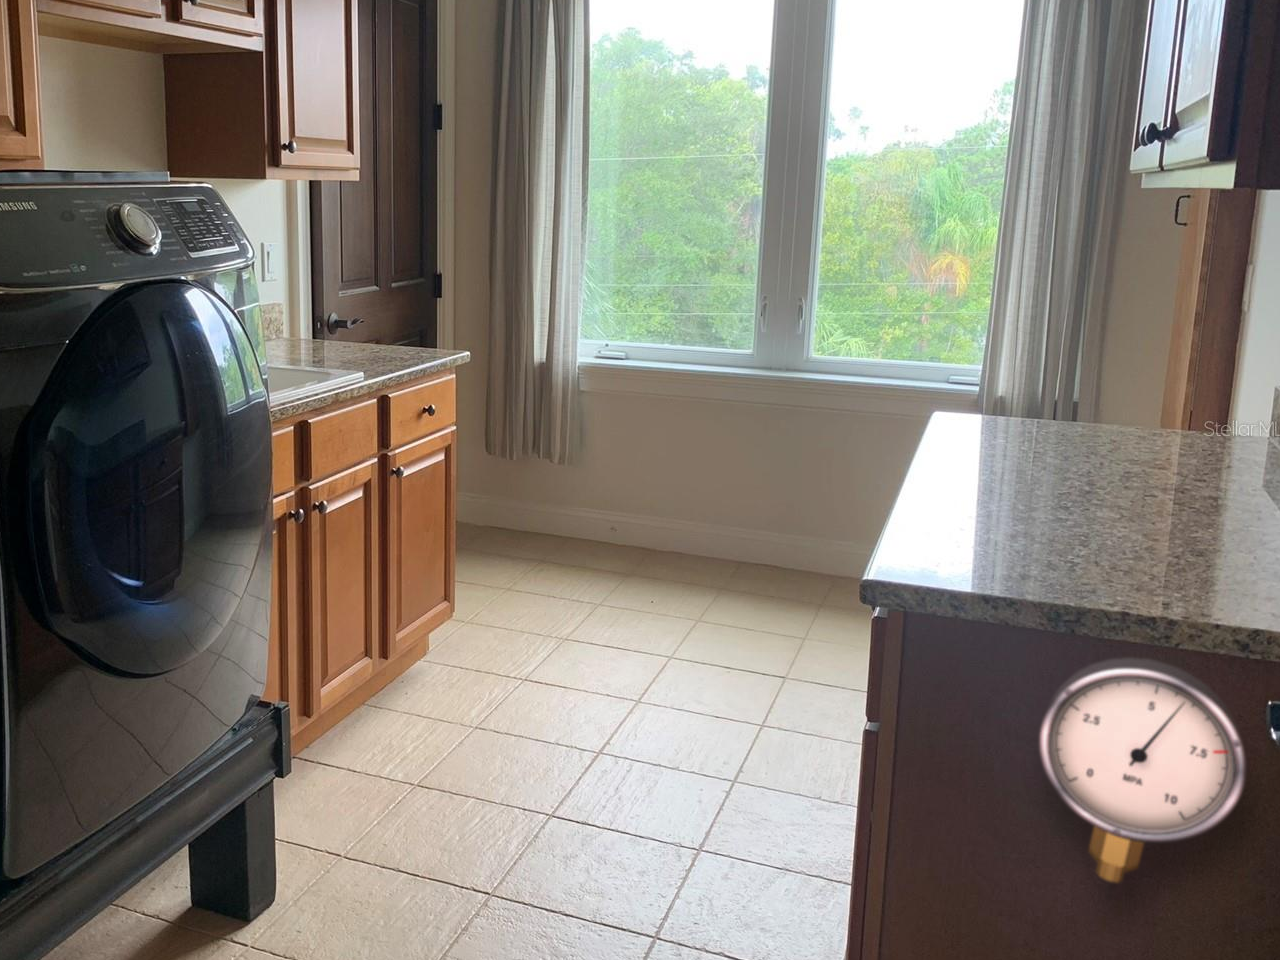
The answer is 5.75 MPa
